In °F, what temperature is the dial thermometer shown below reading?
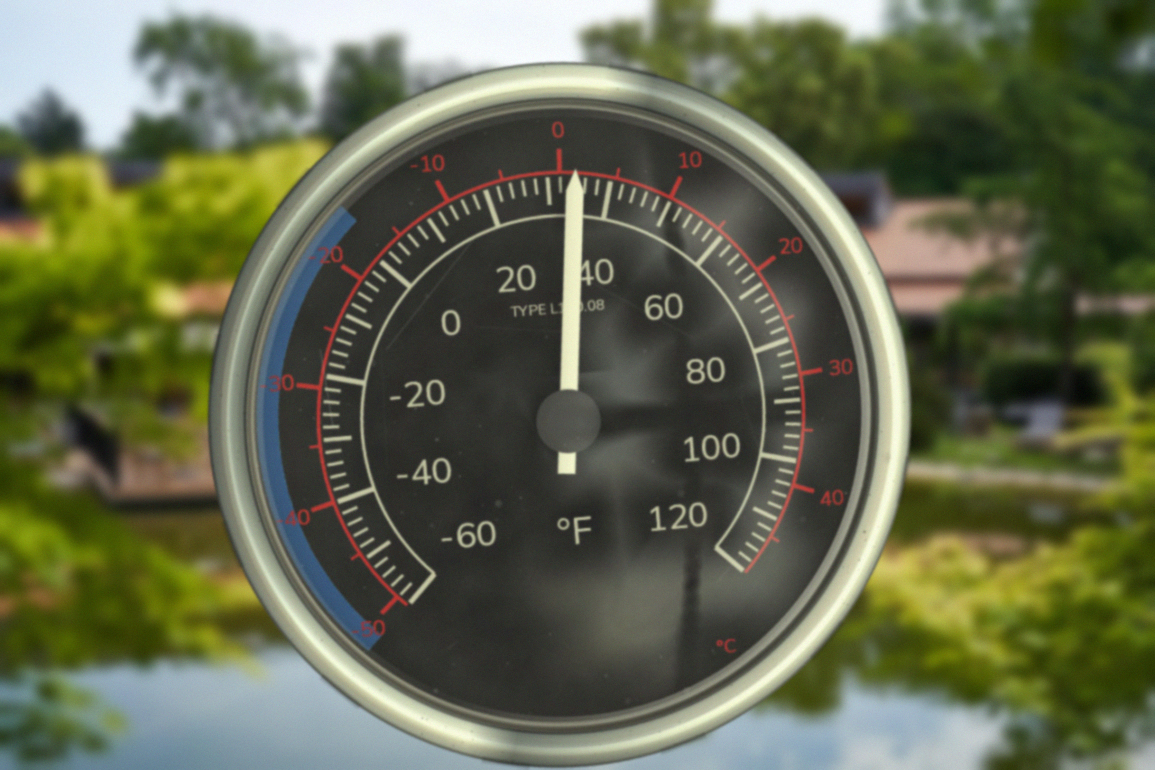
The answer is 34 °F
